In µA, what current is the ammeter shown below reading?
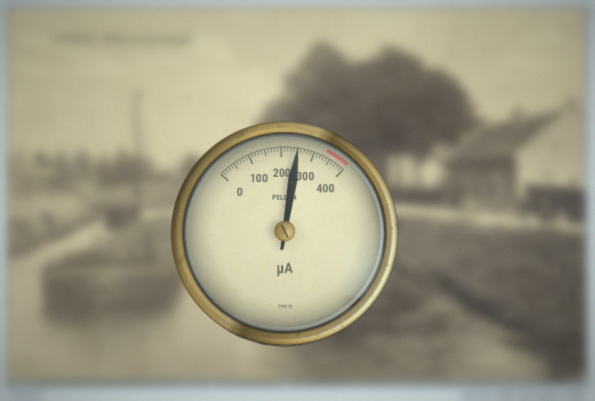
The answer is 250 µA
